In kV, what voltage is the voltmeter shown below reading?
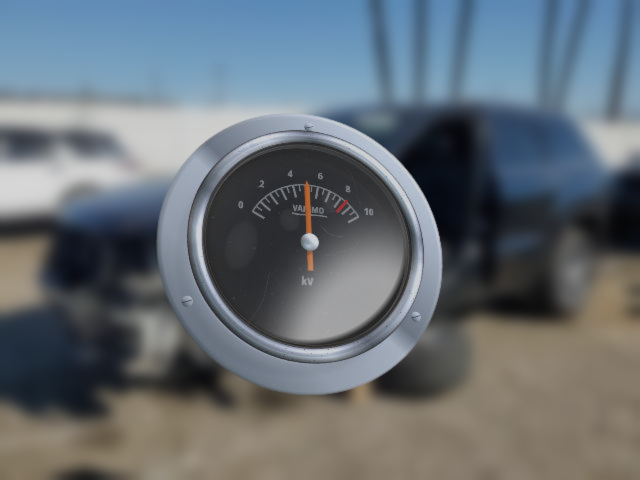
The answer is 5 kV
